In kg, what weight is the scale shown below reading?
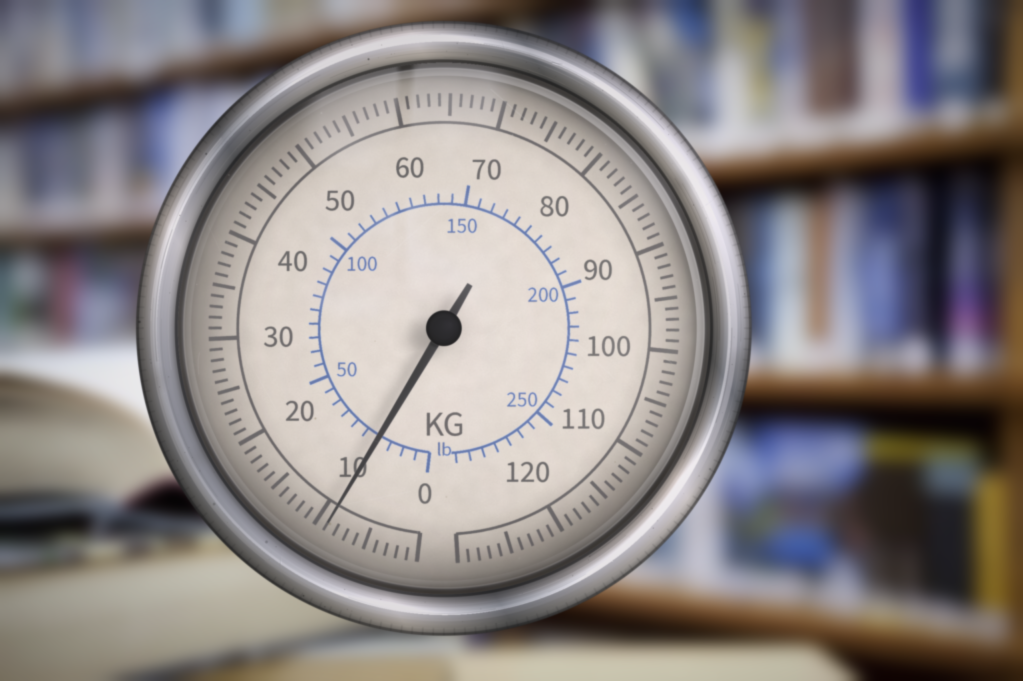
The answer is 9 kg
